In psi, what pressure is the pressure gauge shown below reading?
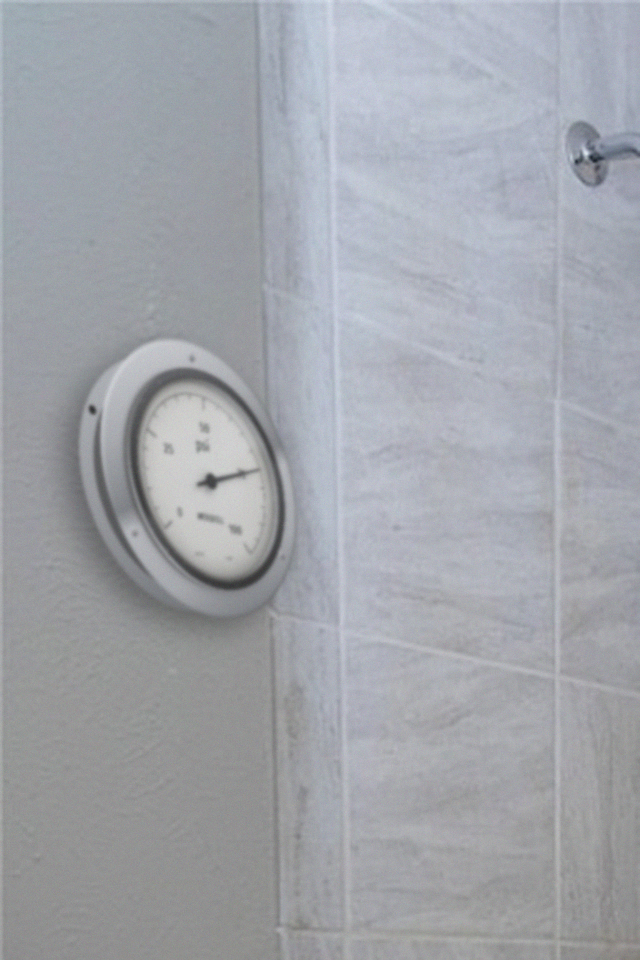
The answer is 75 psi
